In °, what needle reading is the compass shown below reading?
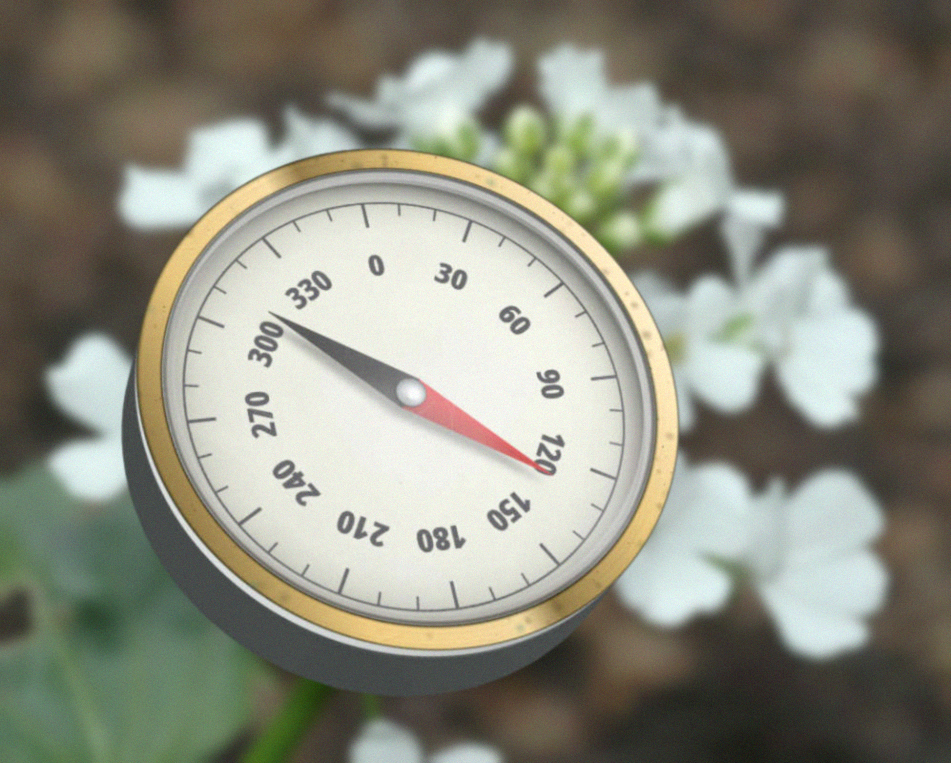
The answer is 130 °
